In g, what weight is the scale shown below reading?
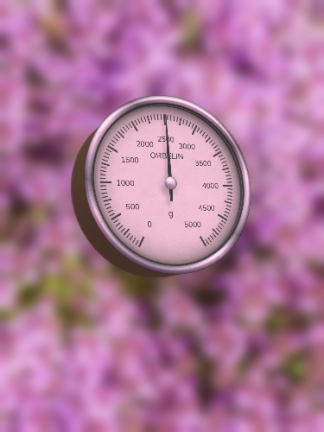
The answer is 2500 g
